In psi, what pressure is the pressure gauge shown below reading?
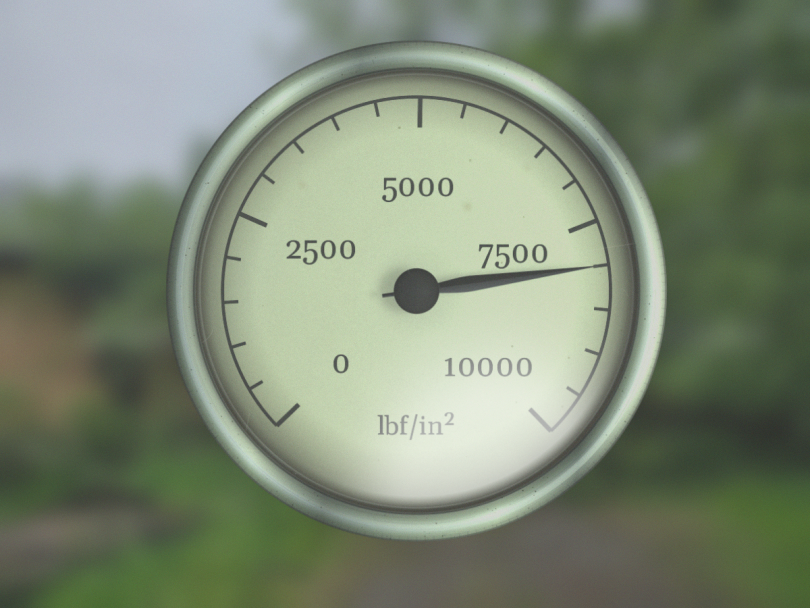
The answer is 8000 psi
